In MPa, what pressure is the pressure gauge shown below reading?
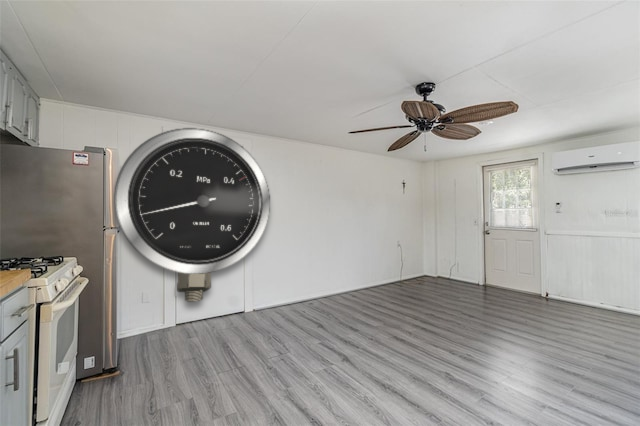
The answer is 0.06 MPa
